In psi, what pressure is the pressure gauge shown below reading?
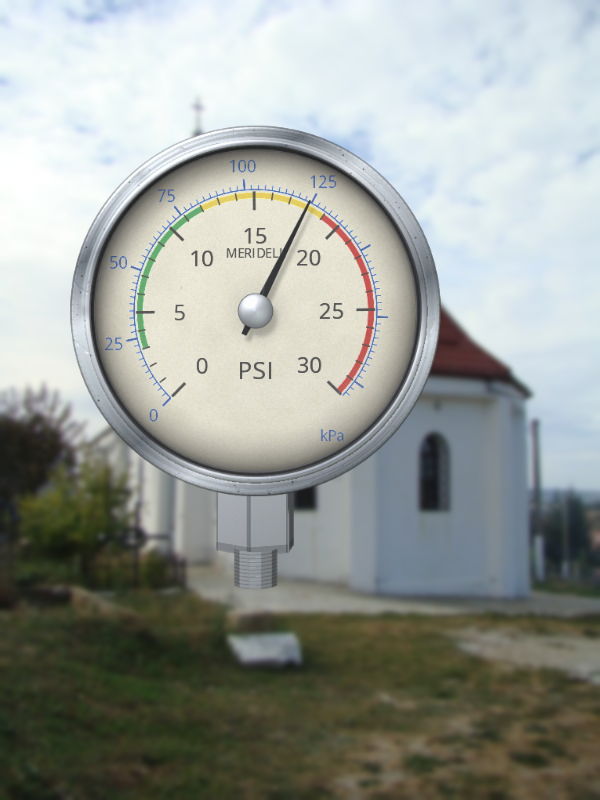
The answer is 18 psi
